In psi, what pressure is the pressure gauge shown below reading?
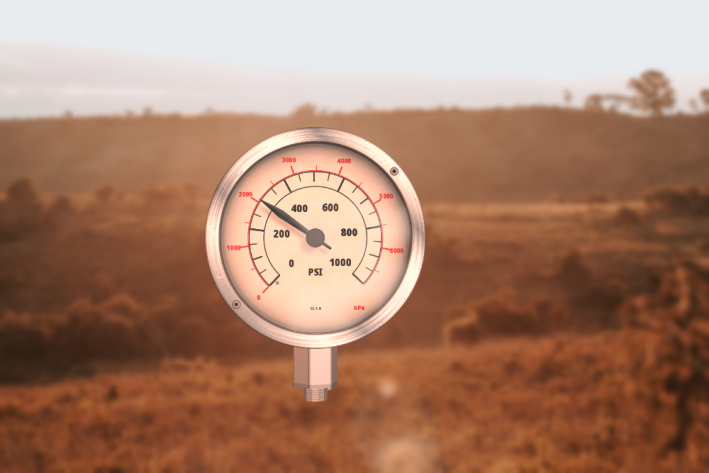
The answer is 300 psi
